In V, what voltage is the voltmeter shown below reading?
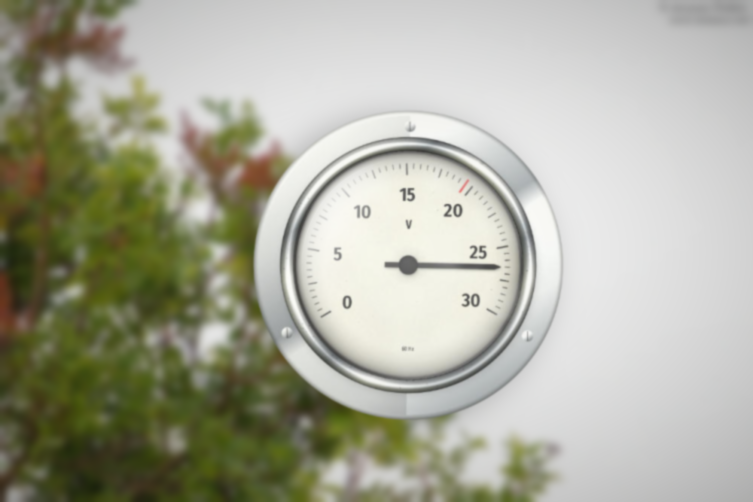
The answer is 26.5 V
